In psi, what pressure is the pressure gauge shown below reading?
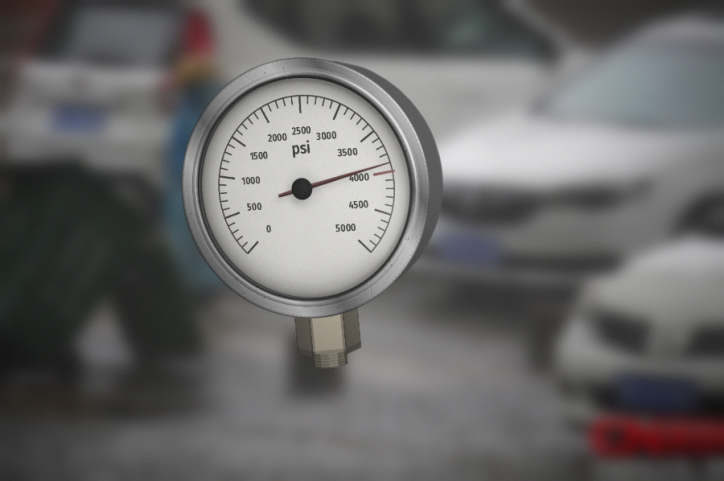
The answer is 3900 psi
